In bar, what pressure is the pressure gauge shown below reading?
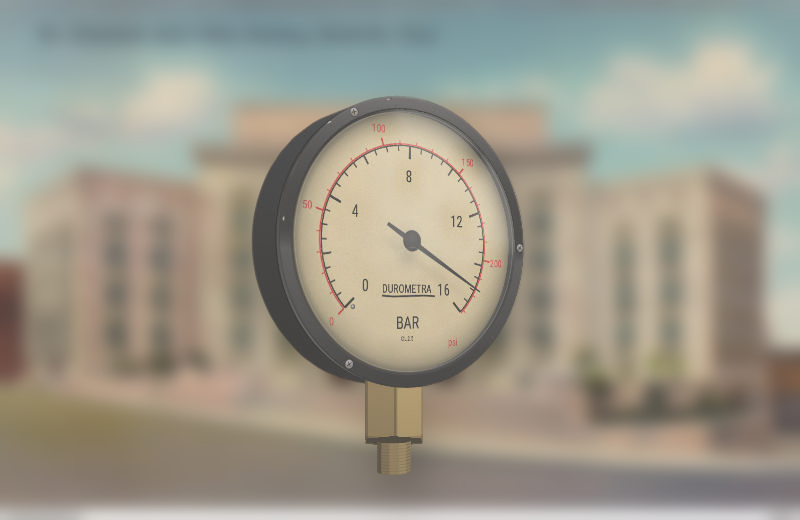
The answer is 15 bar
